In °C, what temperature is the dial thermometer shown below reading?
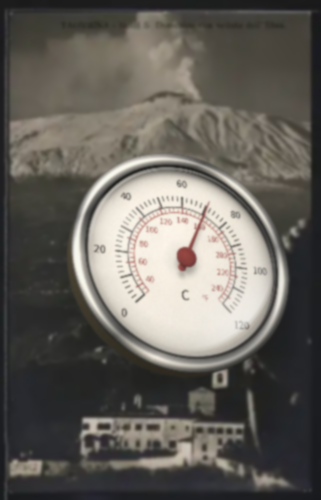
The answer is 70 °C
